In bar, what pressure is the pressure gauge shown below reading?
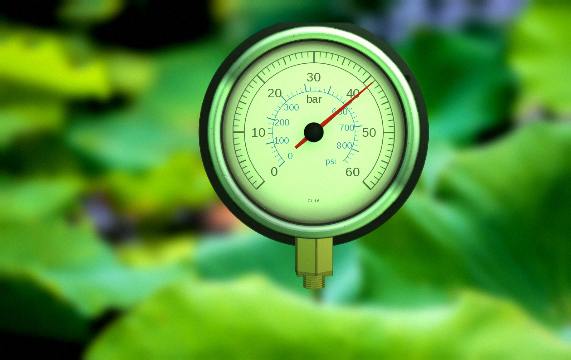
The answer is 41 bar
